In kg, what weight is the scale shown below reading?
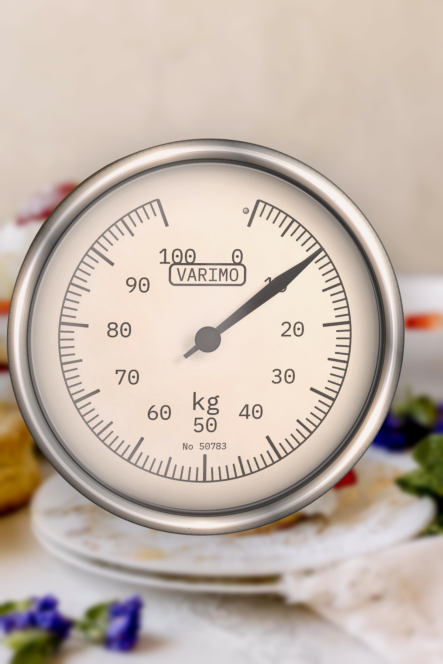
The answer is 10 kg
